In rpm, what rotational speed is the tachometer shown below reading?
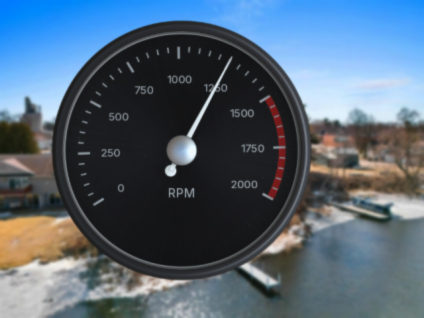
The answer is 1250 rpm
